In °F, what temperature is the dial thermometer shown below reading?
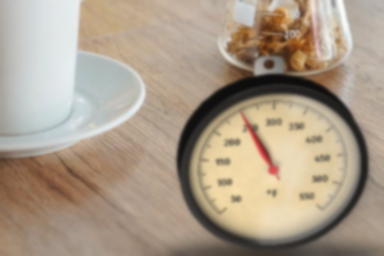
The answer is 250 °F
